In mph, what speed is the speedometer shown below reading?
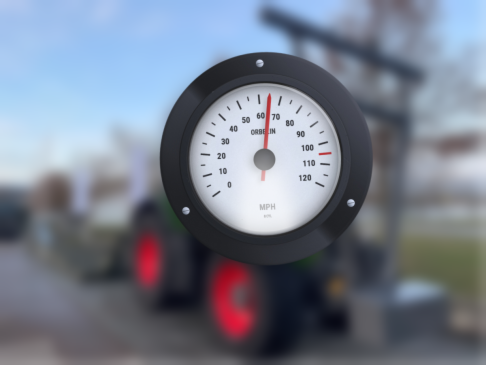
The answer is 65 mph
